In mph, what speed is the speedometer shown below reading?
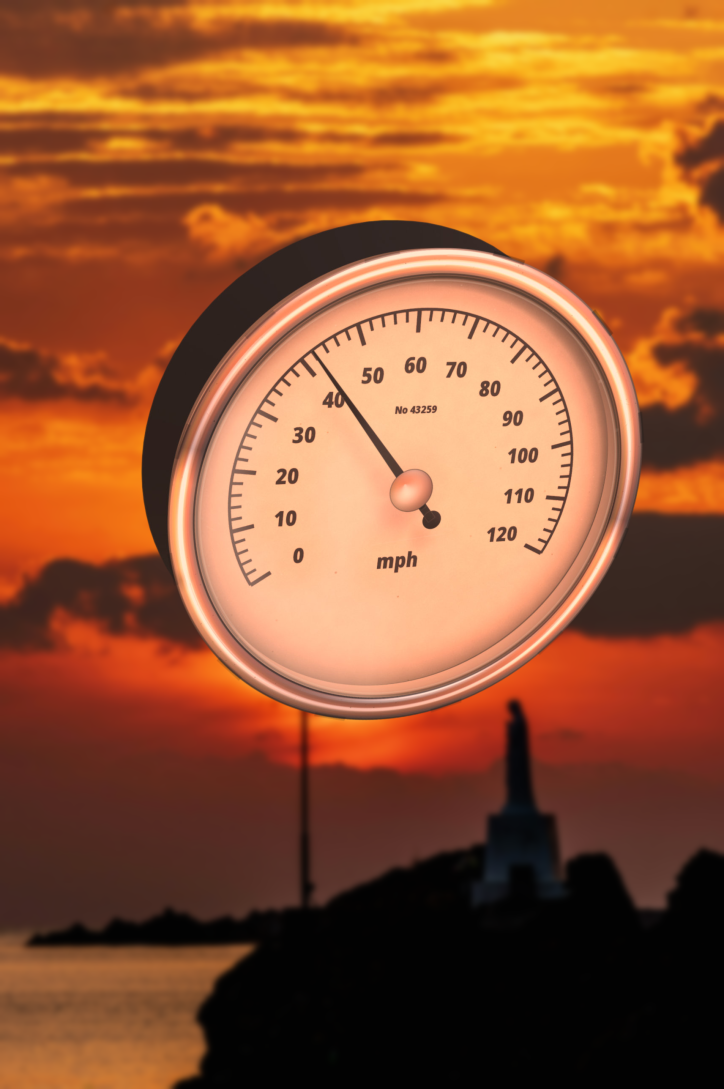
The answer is 42 mph
